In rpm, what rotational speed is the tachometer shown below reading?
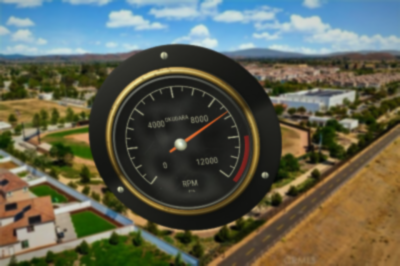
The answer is 8750 rpm
